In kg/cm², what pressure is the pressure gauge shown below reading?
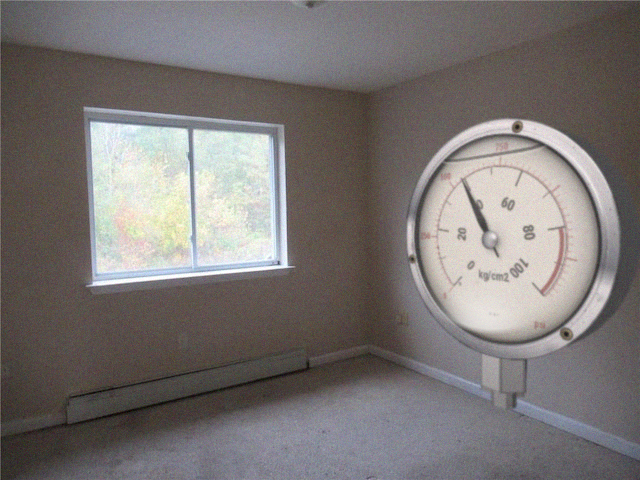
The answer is 40 kg/cm²
